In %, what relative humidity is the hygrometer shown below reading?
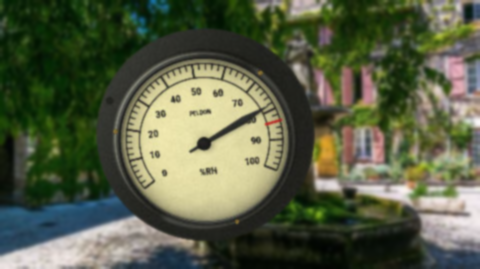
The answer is 78 %
